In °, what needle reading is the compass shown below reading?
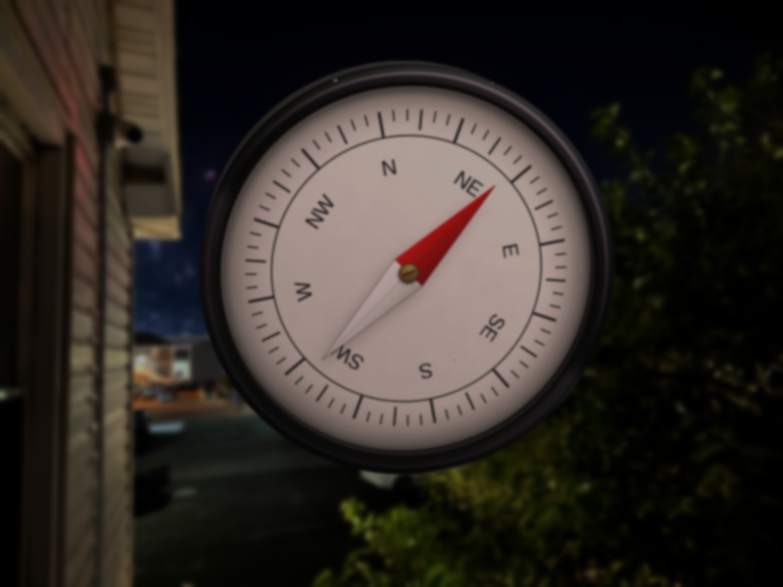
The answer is 55 °
